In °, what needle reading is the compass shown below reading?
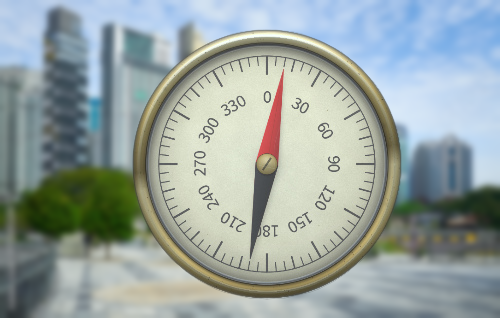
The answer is 10 °
